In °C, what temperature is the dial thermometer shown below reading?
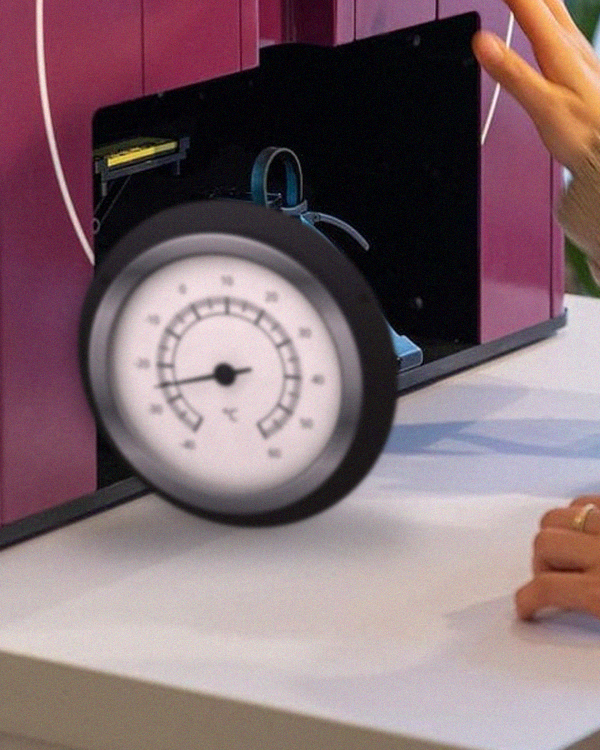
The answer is -25 °C
